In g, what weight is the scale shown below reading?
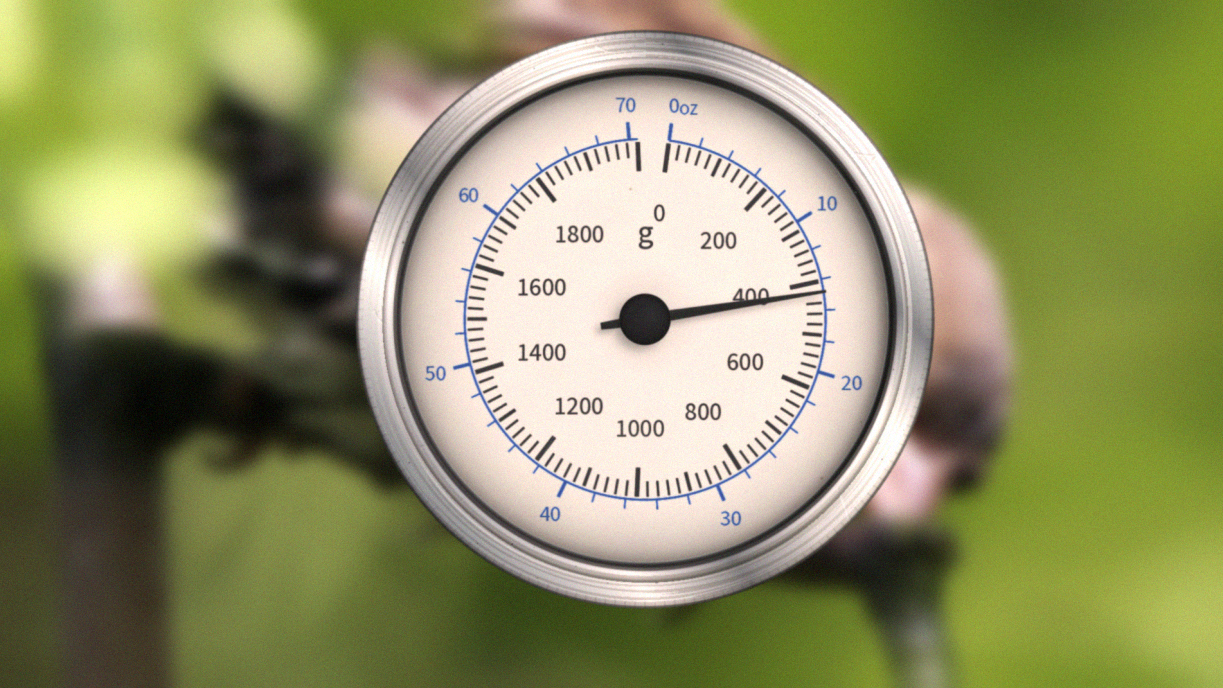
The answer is 420 g
